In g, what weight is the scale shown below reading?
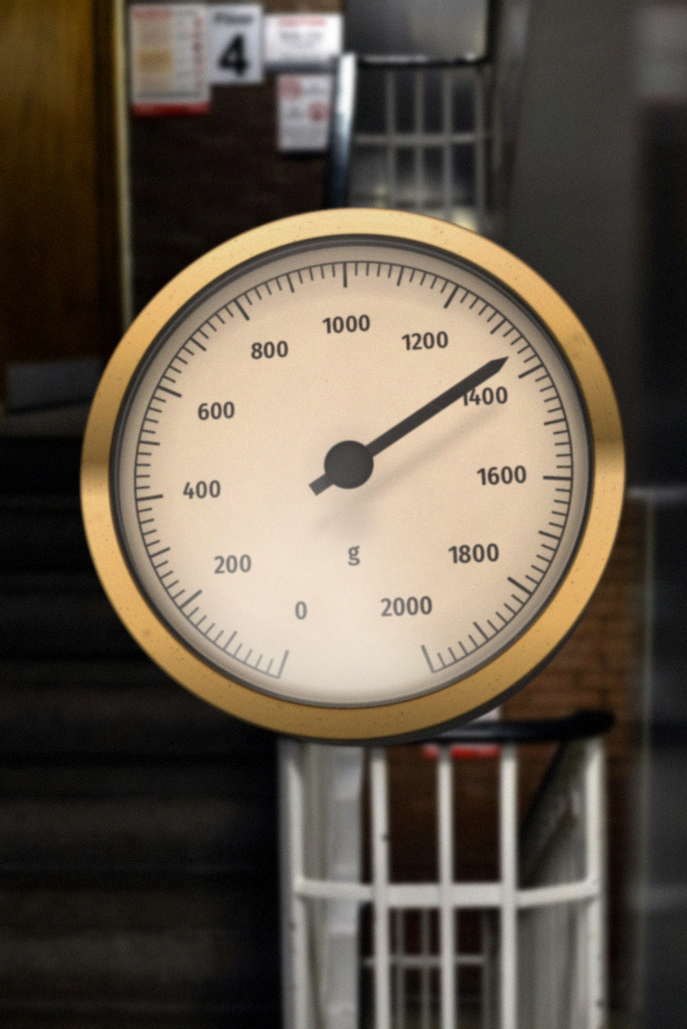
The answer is 1360 g
